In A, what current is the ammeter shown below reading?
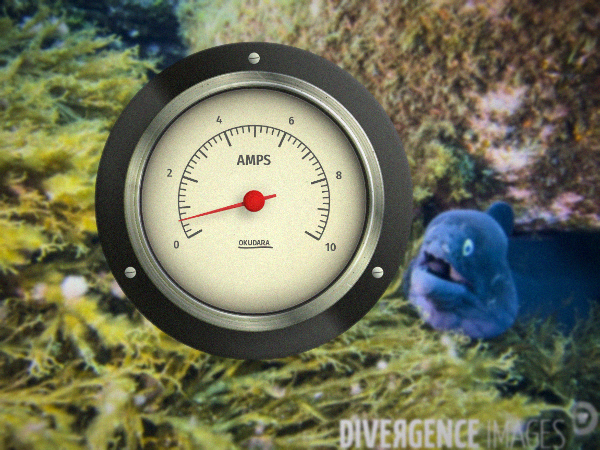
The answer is 0.6 A
